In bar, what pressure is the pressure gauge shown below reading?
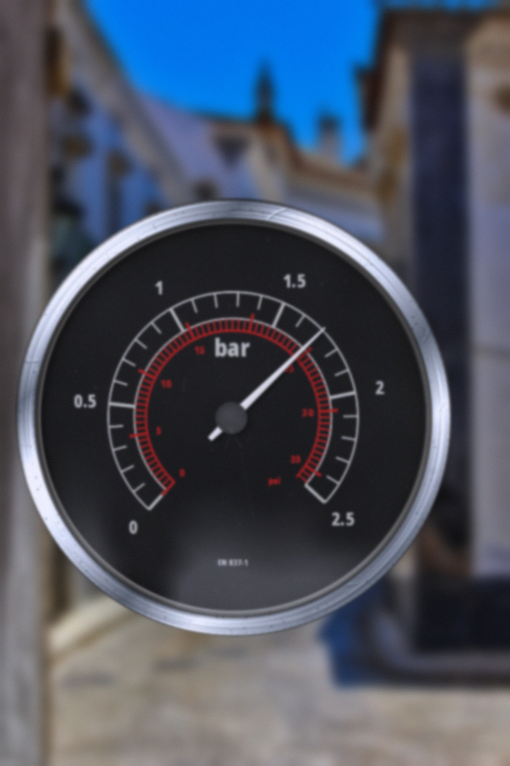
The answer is 1.7 bar
